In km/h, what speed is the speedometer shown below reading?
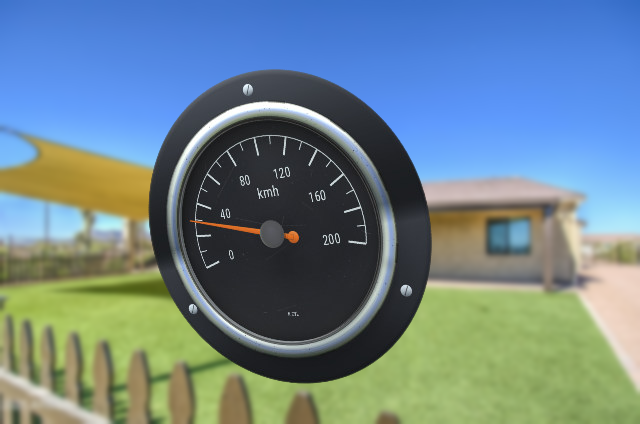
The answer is 30 km/h
